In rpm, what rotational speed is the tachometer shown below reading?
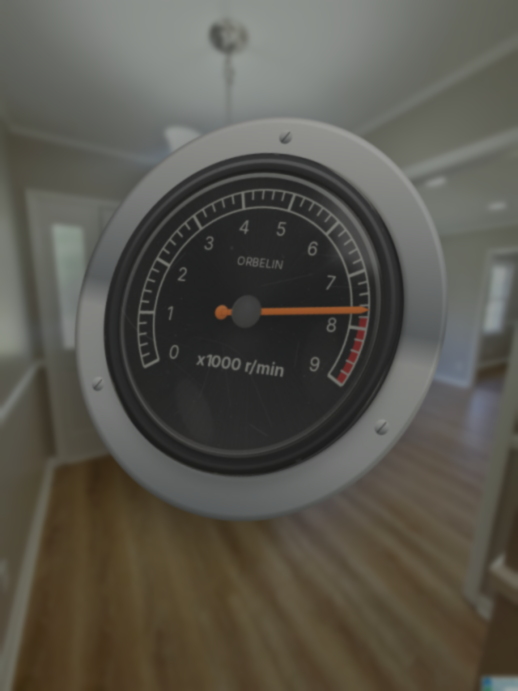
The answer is 7700 rpm
